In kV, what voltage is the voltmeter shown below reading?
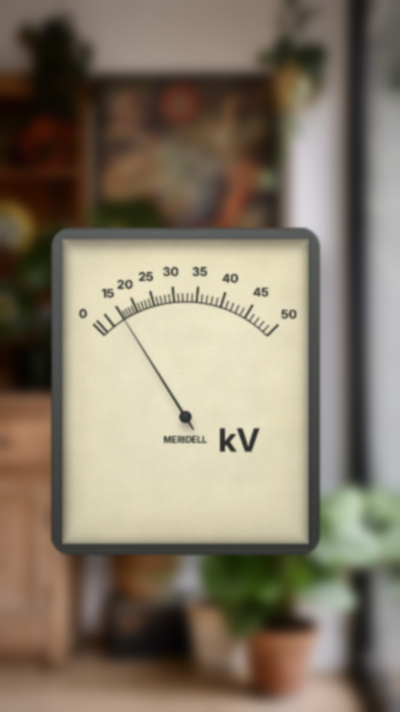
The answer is 15 kV
